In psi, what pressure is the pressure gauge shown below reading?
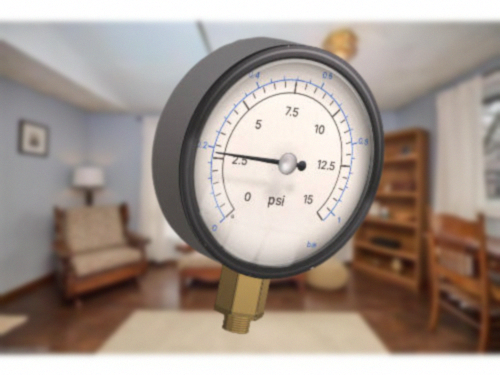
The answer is 2.75 psi
